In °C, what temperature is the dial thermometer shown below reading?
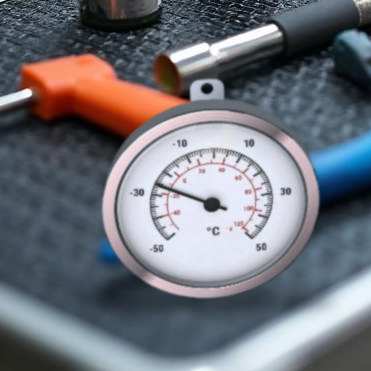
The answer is -25 °C
